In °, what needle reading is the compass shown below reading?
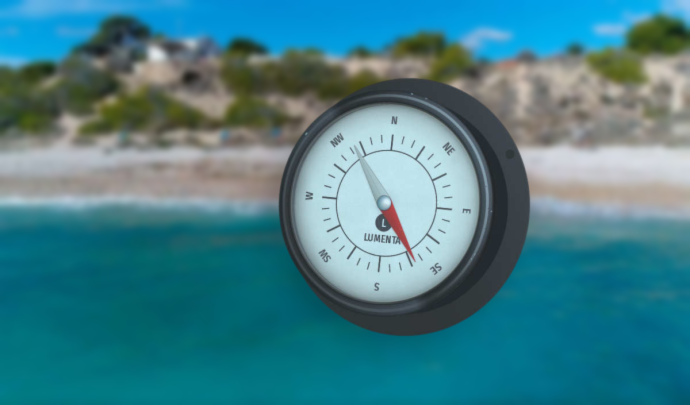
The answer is 145 °
